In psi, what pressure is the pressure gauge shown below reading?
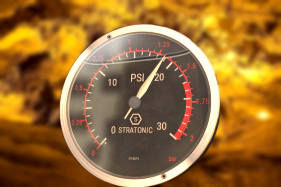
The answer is 19 psi
